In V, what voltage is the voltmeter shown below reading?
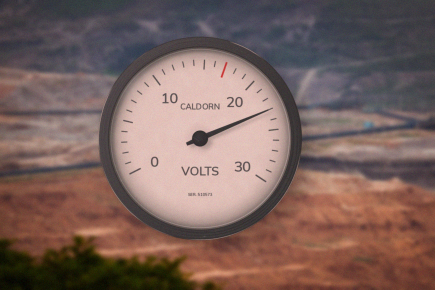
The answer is 23 V
